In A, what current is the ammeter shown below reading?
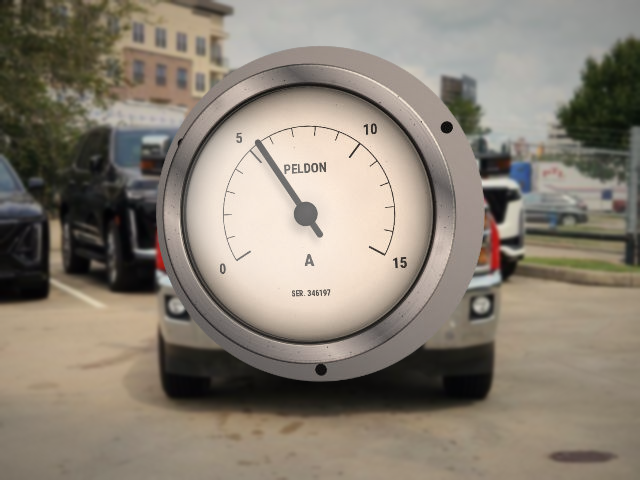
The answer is 5.5 A
